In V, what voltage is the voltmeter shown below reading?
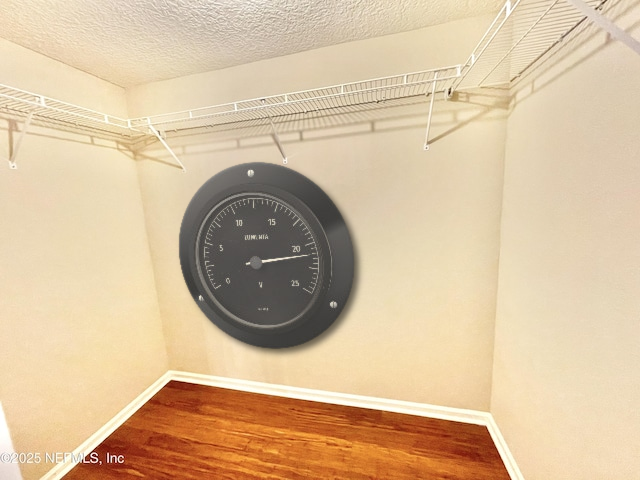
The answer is 21 V
